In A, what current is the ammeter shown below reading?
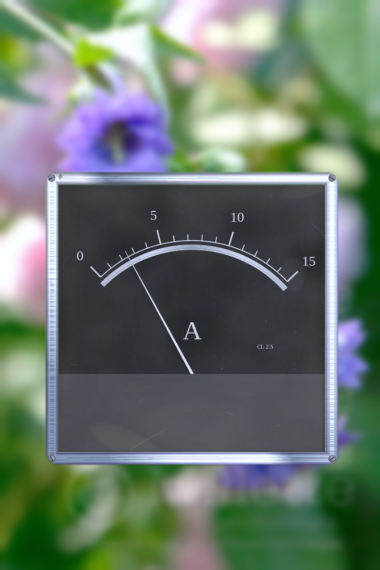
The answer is 2.5 A
